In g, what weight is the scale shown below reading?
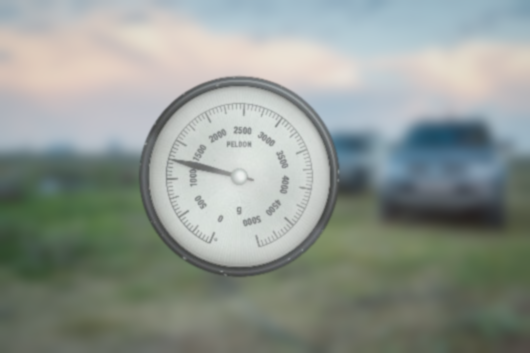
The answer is 1250 g
